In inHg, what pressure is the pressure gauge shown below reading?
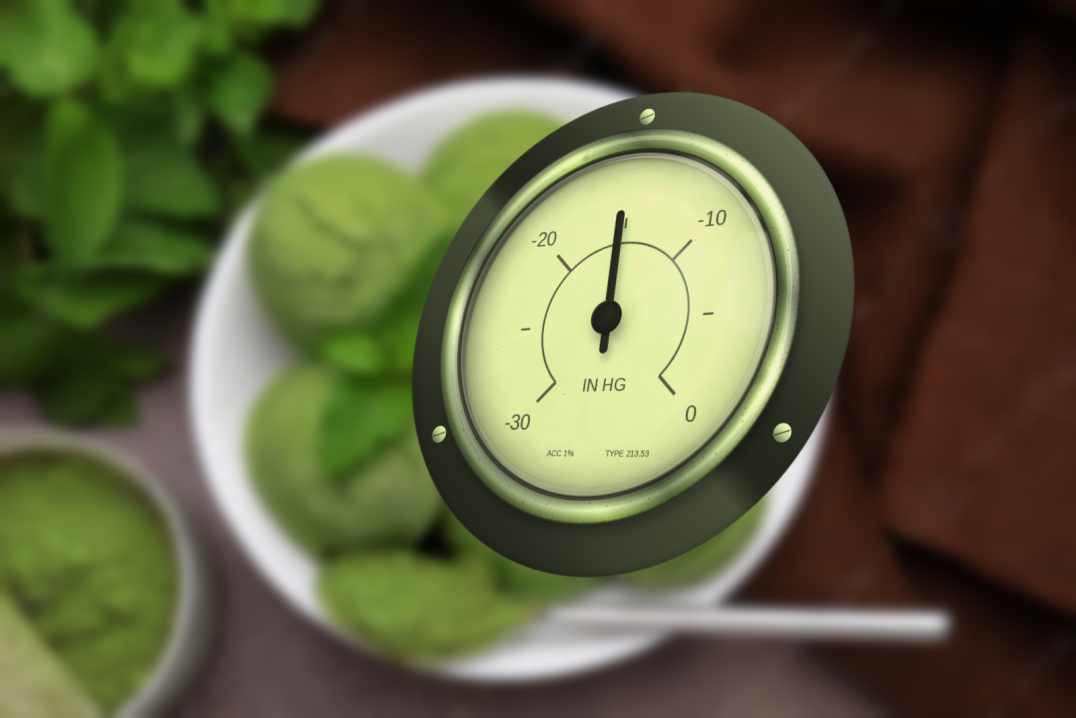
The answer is -15 inHg
